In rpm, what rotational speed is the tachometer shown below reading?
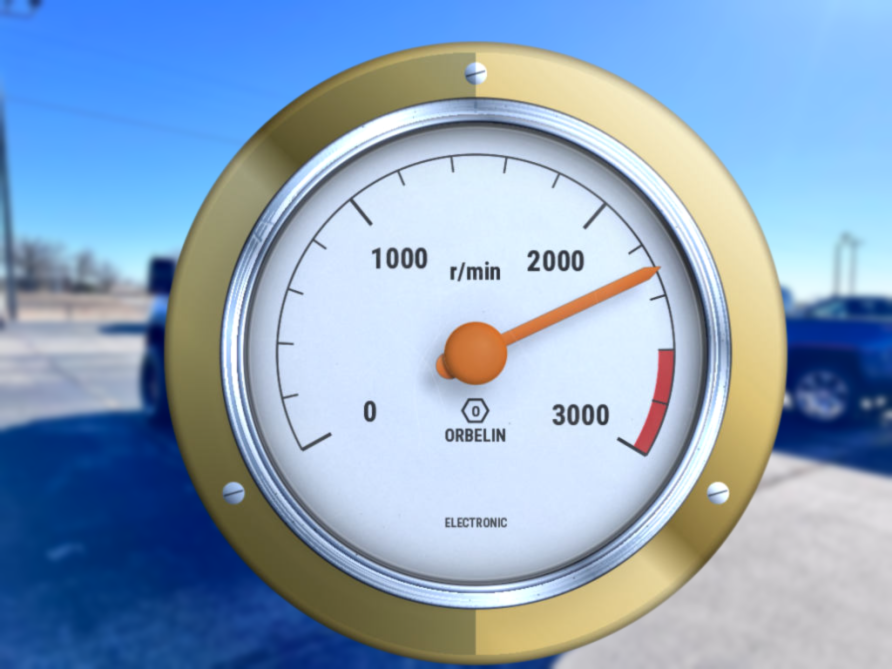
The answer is 2300 rpm
